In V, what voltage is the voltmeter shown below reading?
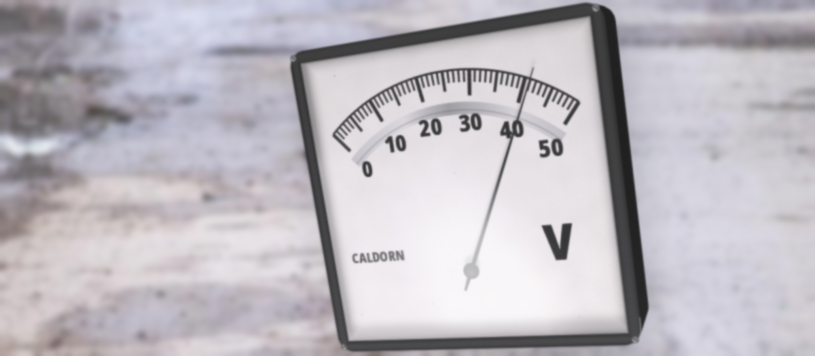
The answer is 41 V
